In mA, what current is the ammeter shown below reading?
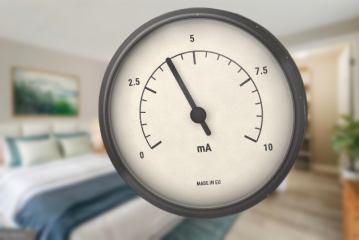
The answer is 4 mA
